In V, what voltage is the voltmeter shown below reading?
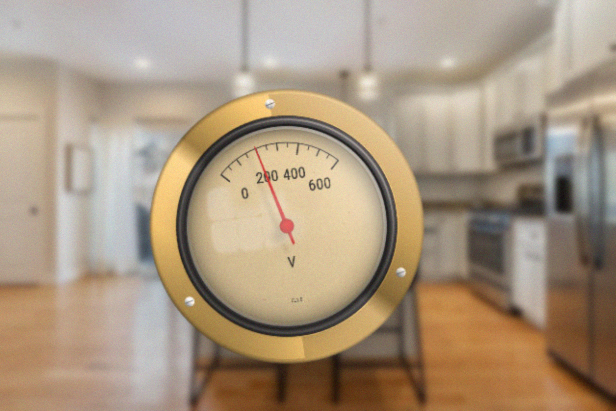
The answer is 200 V
